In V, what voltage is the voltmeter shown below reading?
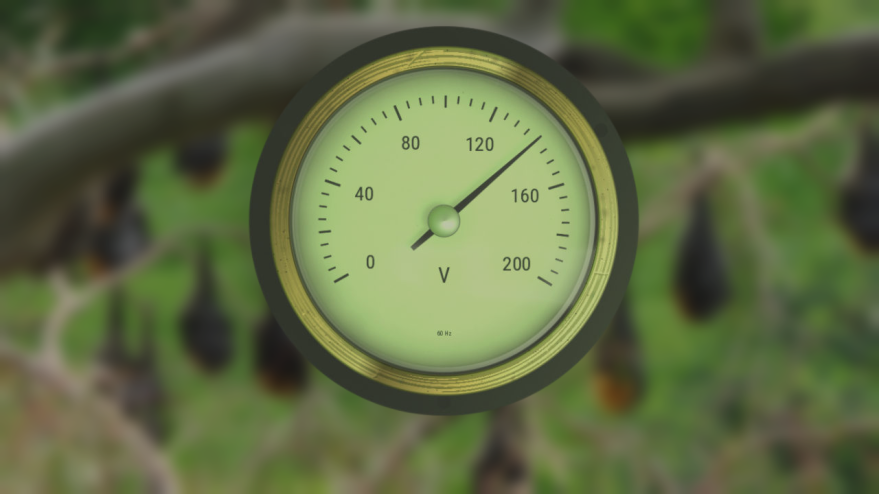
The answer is 140 V
